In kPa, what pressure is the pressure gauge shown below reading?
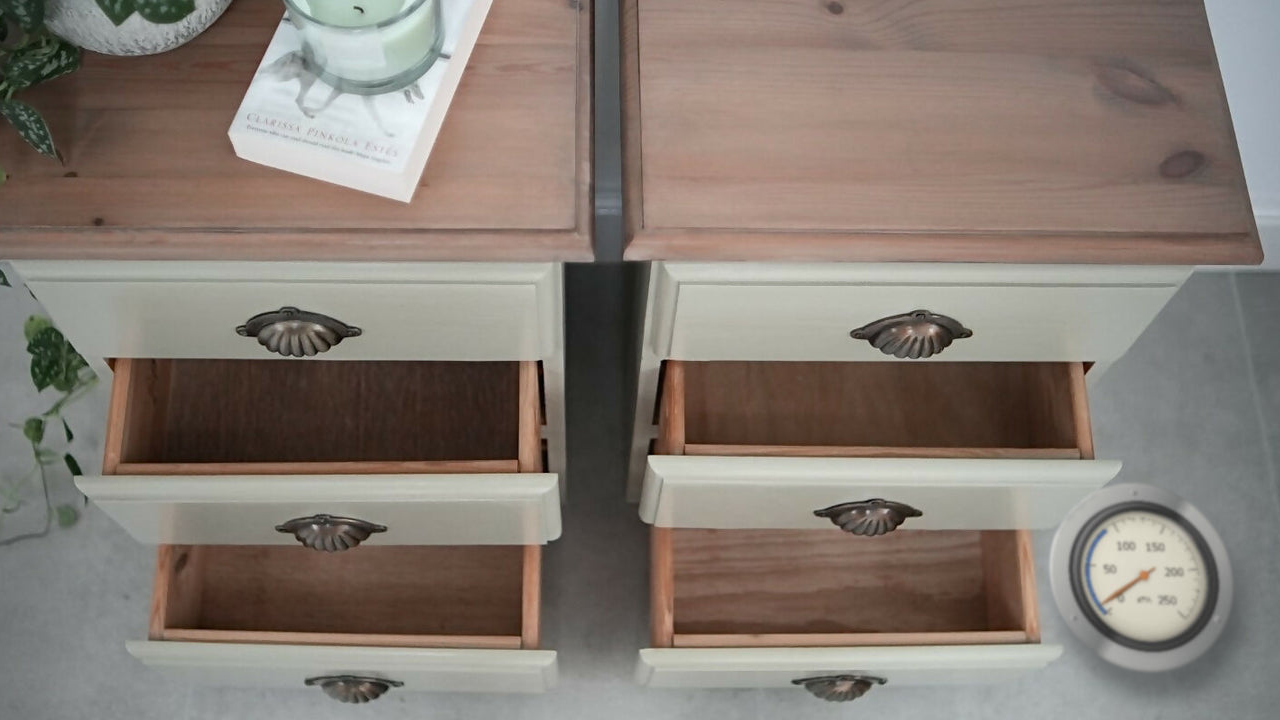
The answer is 10 kPa
